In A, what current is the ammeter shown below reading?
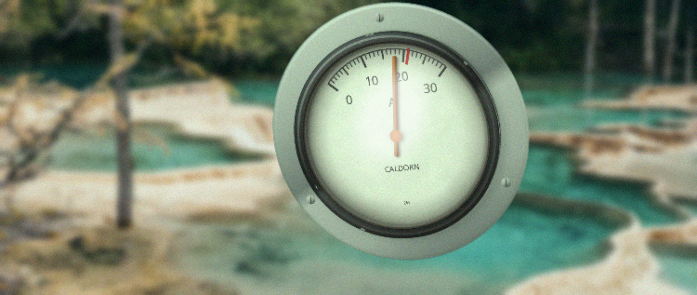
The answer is 18 A
